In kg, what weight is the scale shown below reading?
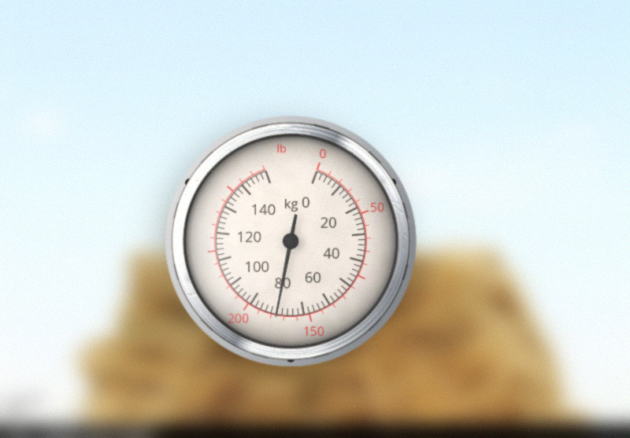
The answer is 80 kg
